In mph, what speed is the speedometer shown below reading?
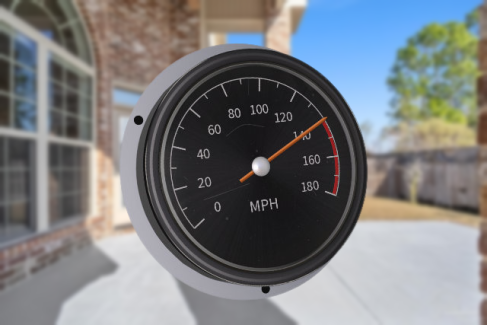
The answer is 140 mph
